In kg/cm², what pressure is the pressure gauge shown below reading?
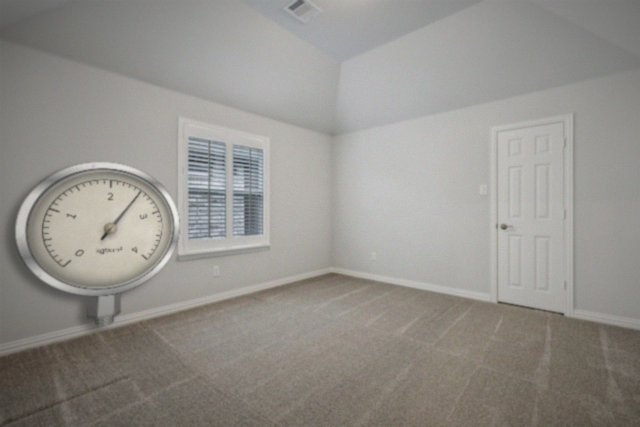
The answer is 2.5 kg/cm²
